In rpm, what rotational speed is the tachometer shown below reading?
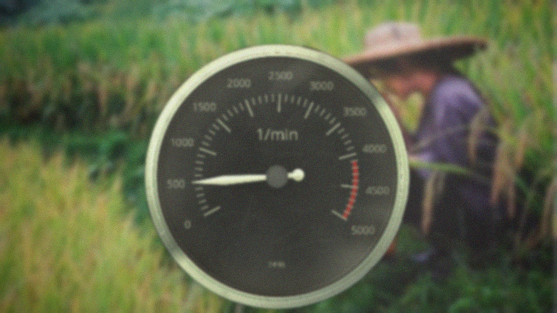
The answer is 500 rpm
